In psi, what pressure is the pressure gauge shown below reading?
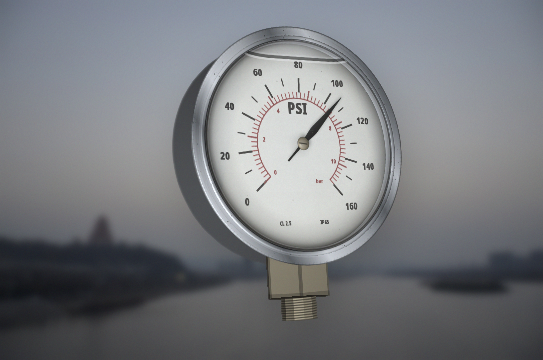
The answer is 105 psi
